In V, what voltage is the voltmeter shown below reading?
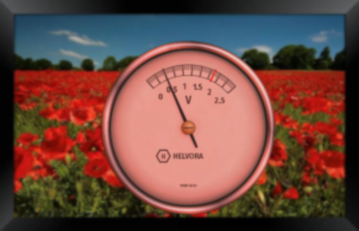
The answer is 0.5 V
